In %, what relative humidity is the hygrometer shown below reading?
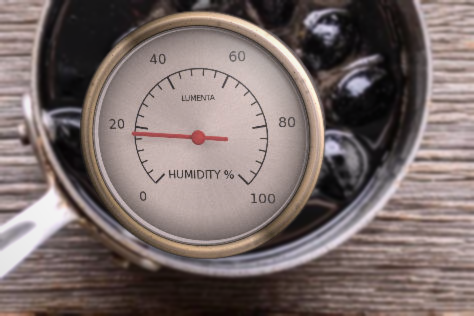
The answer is 18 %
